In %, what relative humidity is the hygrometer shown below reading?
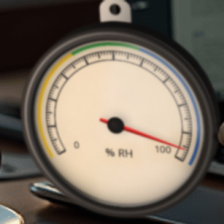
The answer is 95 %
